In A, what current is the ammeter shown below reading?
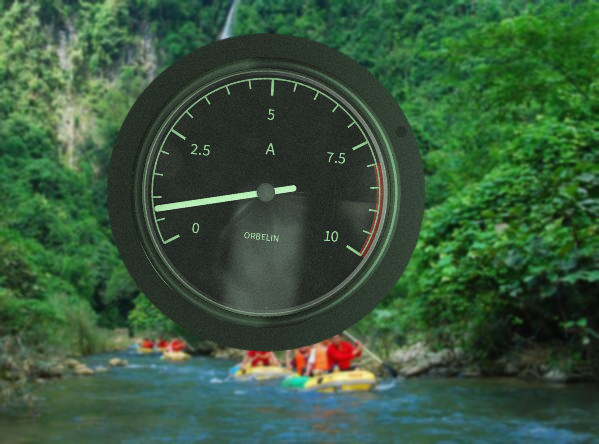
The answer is 0.75 A
